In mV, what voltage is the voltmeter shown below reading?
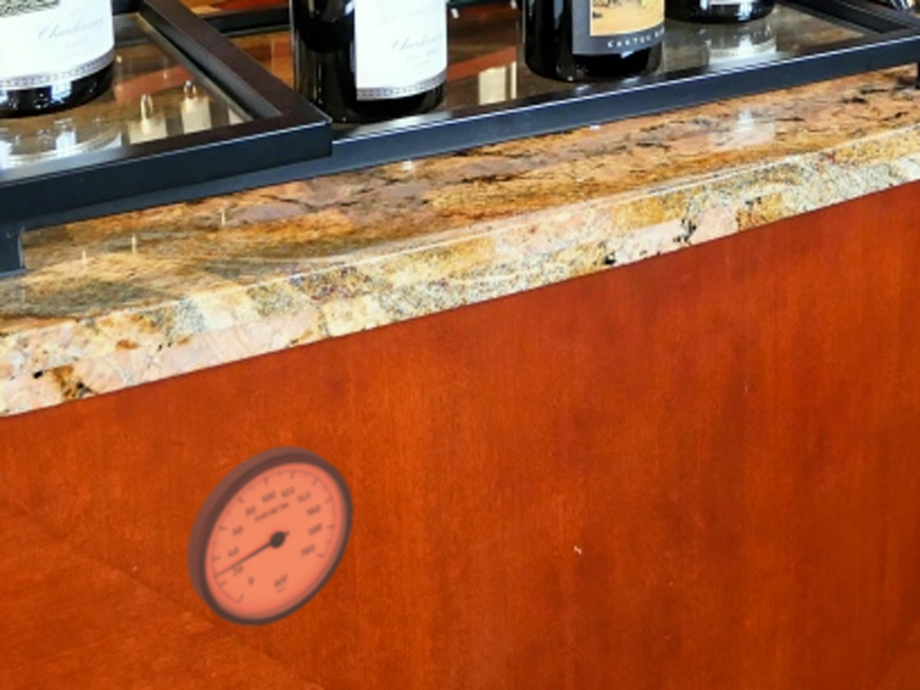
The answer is 30 mV
